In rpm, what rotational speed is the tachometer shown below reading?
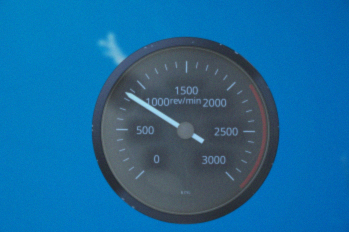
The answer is 850 rpm
